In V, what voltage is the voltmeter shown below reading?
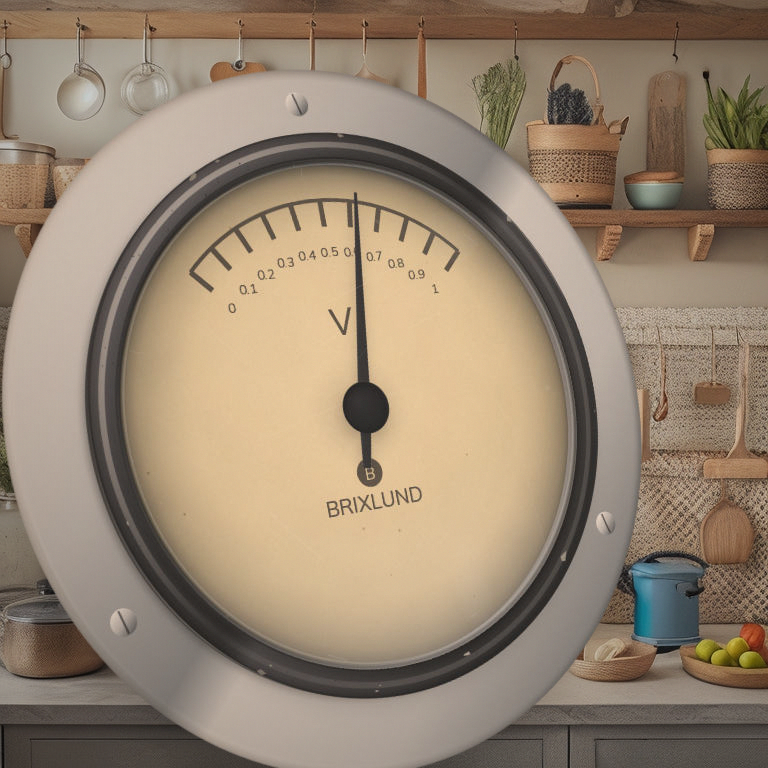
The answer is 0.6 V
